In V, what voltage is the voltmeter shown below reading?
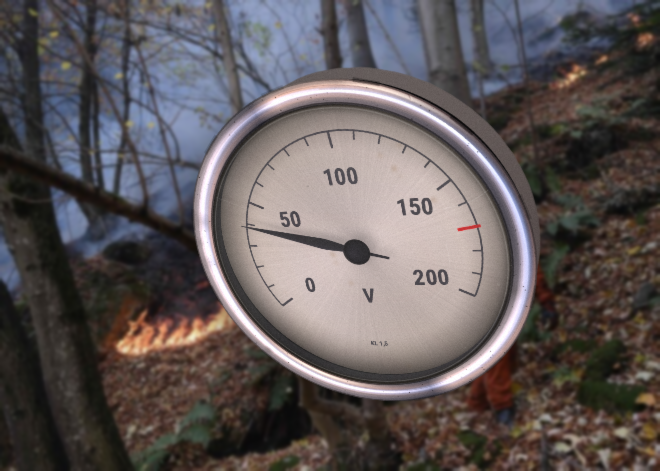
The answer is 40 V
